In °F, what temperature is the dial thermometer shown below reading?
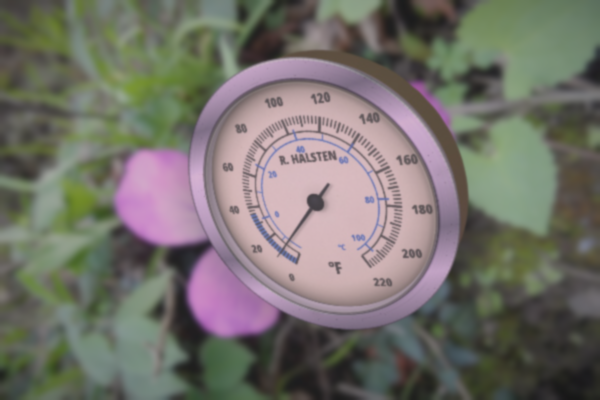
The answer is 10 °F
